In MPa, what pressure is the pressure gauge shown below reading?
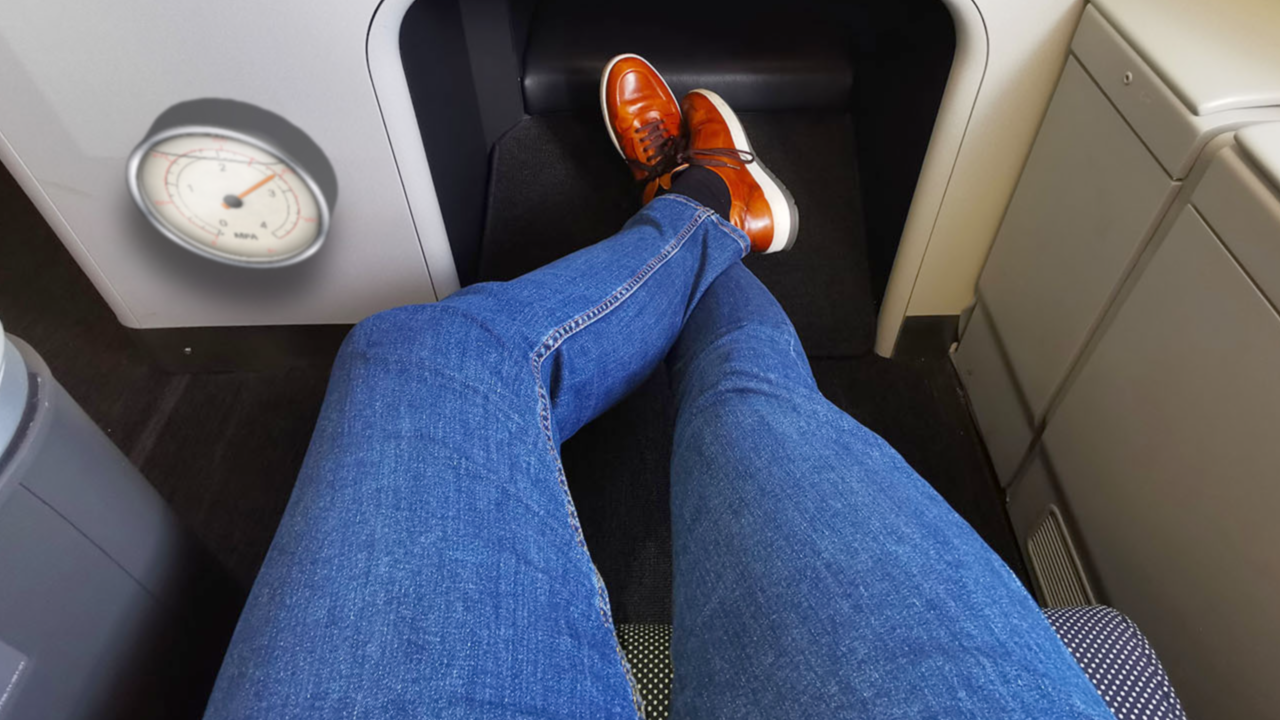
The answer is 2.7 MPa
